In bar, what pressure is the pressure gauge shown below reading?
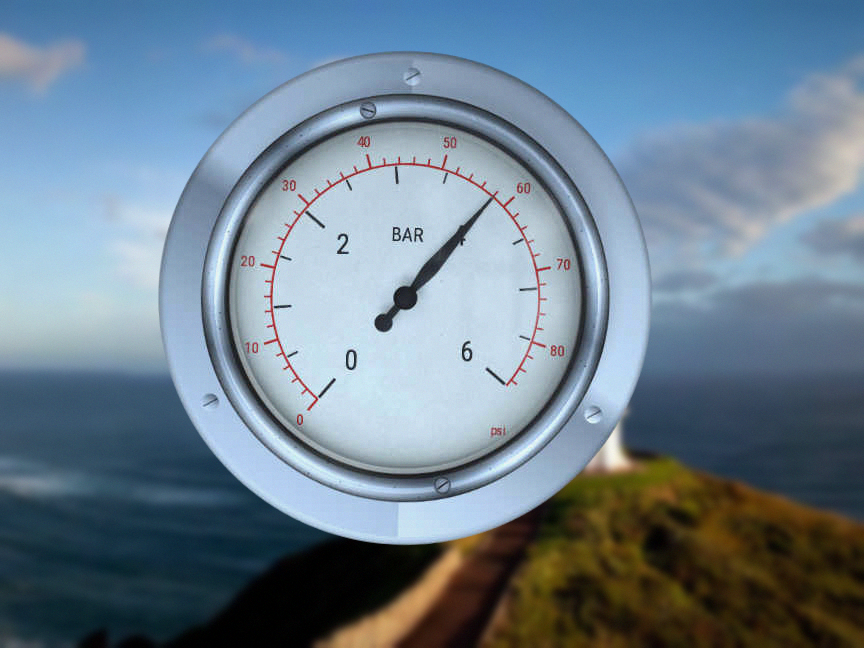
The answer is 4 bar
